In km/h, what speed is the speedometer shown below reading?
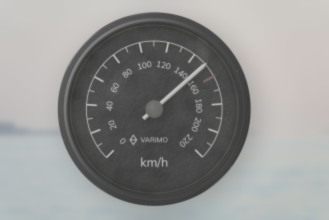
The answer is 150 km/h
